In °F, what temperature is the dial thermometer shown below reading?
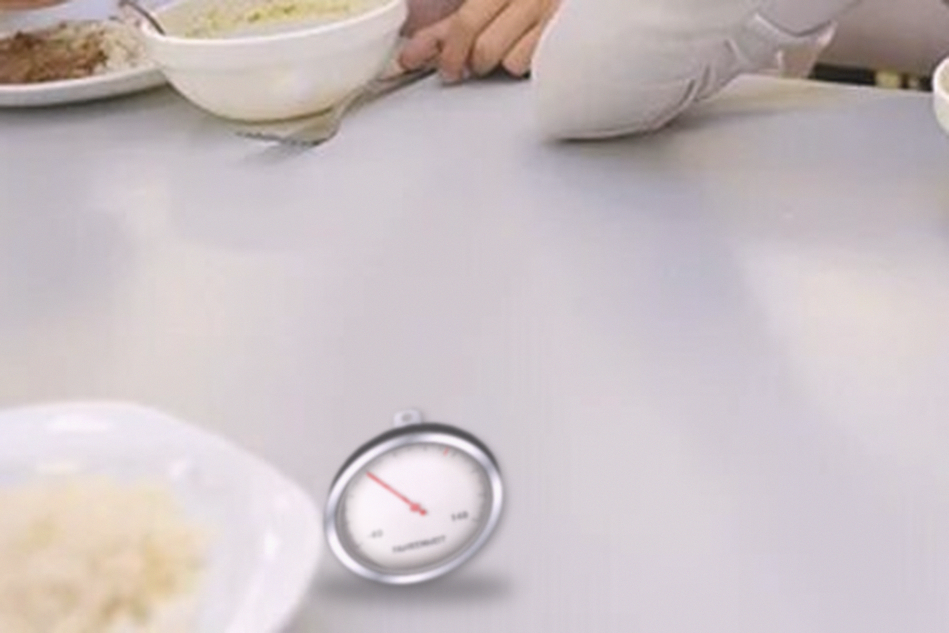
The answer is 20 °F
